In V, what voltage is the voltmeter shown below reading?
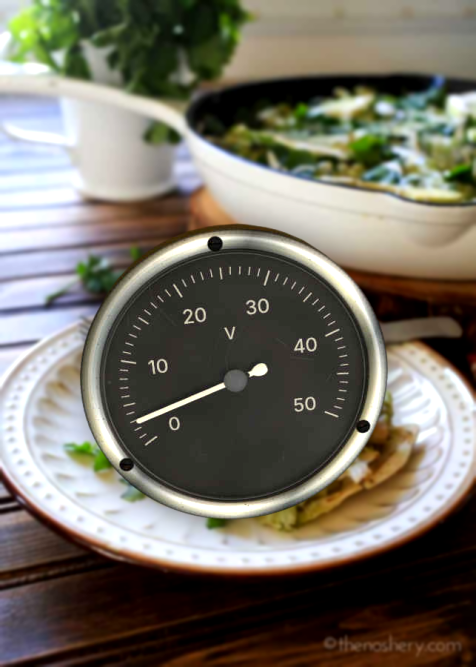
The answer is 3 V
